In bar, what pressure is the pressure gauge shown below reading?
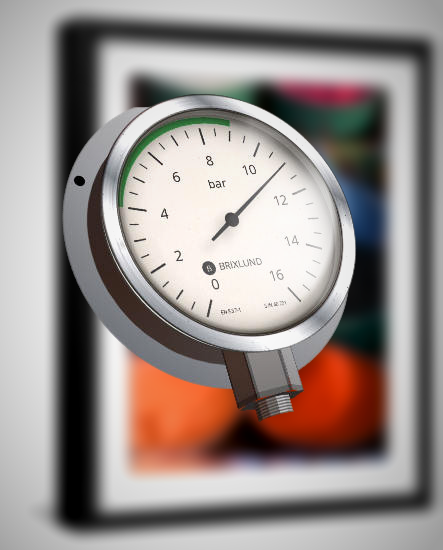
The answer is 11 bar
